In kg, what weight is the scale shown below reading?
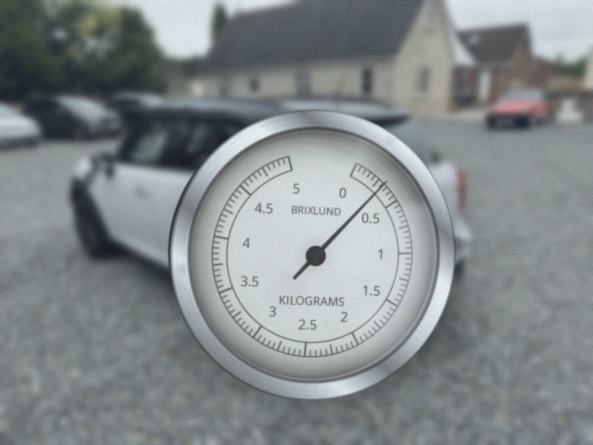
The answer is 0.3 kg
